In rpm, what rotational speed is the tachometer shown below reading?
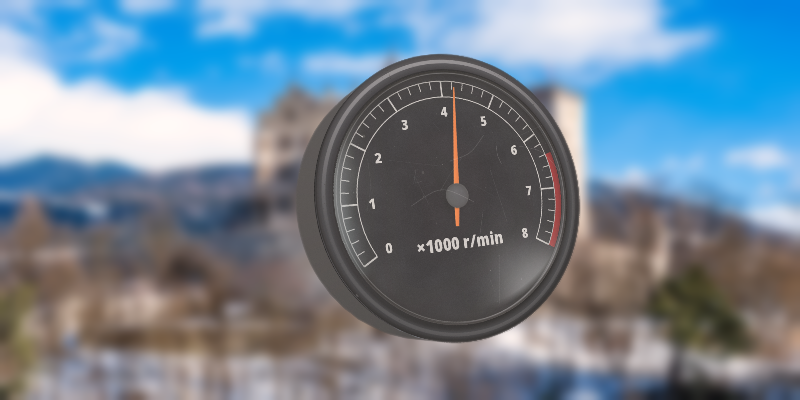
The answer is 4200 rpm
